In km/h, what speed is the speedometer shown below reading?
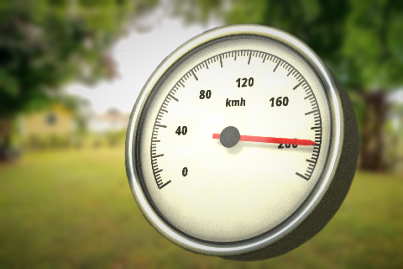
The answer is 200 km/h
